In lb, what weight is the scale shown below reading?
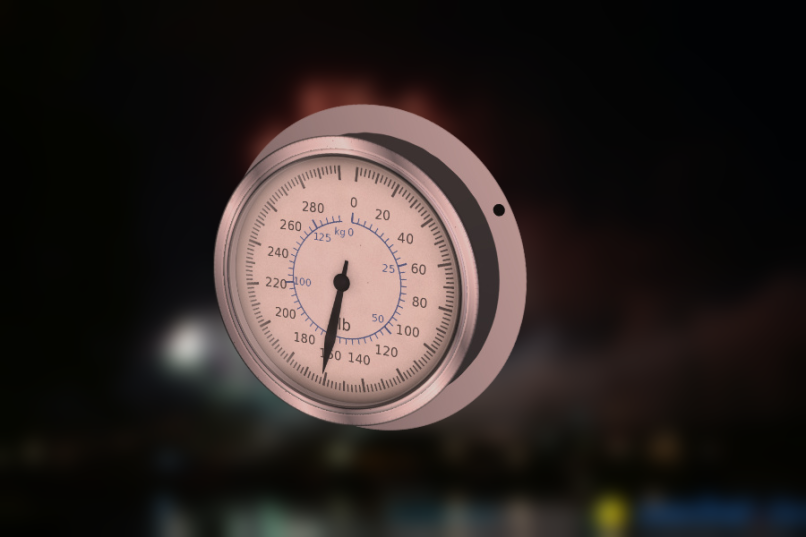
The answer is 160 lb
